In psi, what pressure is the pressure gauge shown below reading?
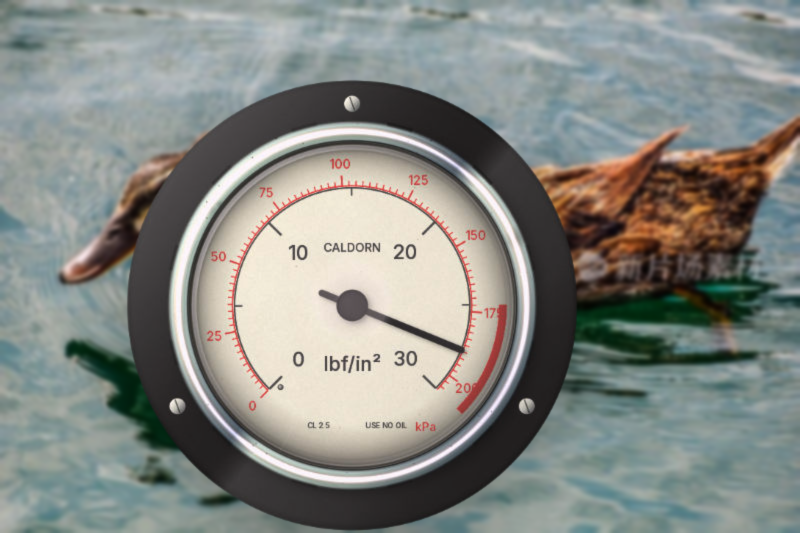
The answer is 27.5 psi
